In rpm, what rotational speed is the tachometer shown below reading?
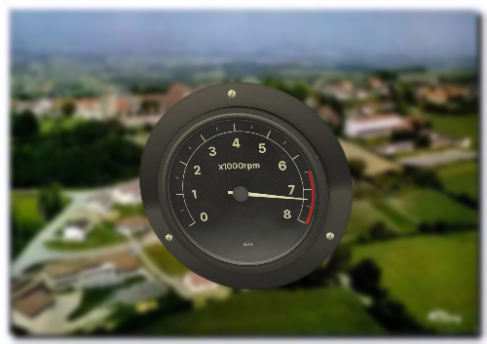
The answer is 7250 rpm
